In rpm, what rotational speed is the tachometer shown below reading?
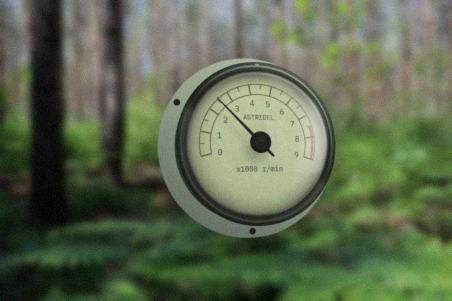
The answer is 2500 rpm
